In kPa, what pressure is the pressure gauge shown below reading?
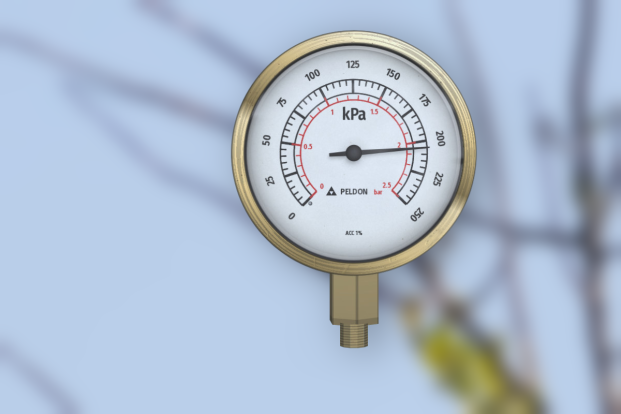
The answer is 205 kPa
